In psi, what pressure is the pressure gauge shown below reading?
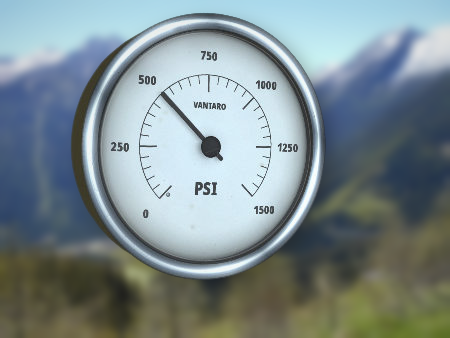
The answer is 500 psi
